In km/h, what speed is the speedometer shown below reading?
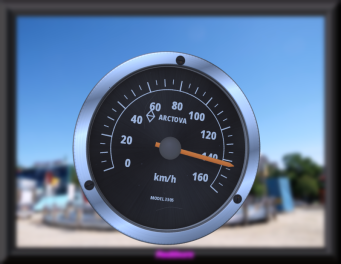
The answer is 142.5 km/h
